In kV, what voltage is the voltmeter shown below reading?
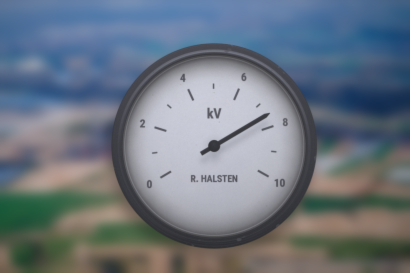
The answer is 7.5 kV
